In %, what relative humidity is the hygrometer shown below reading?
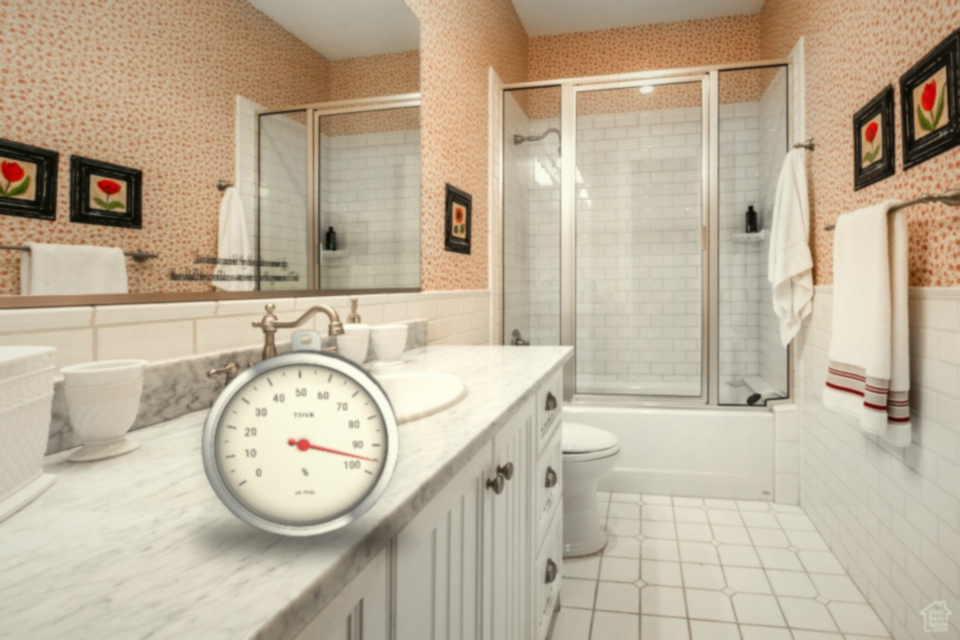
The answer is 95 %
